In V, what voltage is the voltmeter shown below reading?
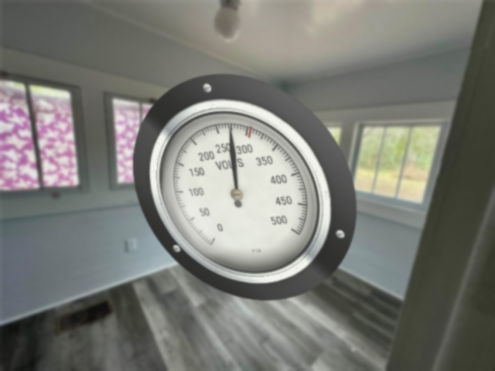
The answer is 275 V
